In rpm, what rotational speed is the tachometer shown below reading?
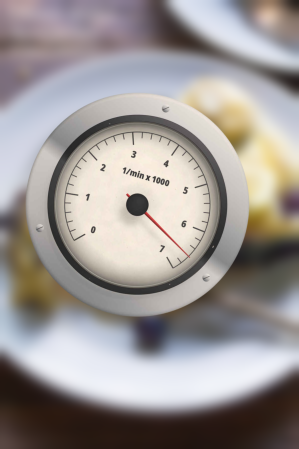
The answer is 6600 rpm
